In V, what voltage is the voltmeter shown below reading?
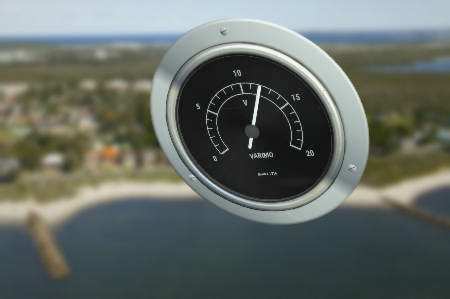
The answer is 12 V
